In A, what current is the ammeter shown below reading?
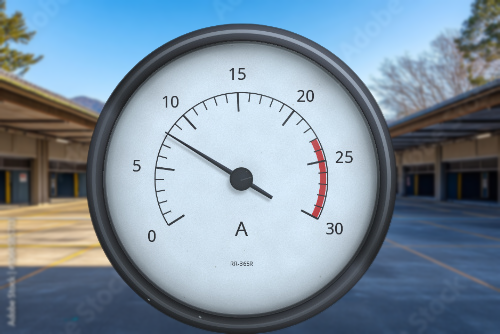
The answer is 8 A
